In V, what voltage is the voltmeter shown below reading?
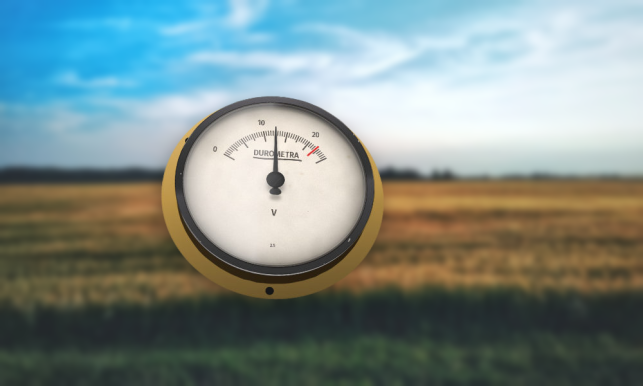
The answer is 12.5 V
